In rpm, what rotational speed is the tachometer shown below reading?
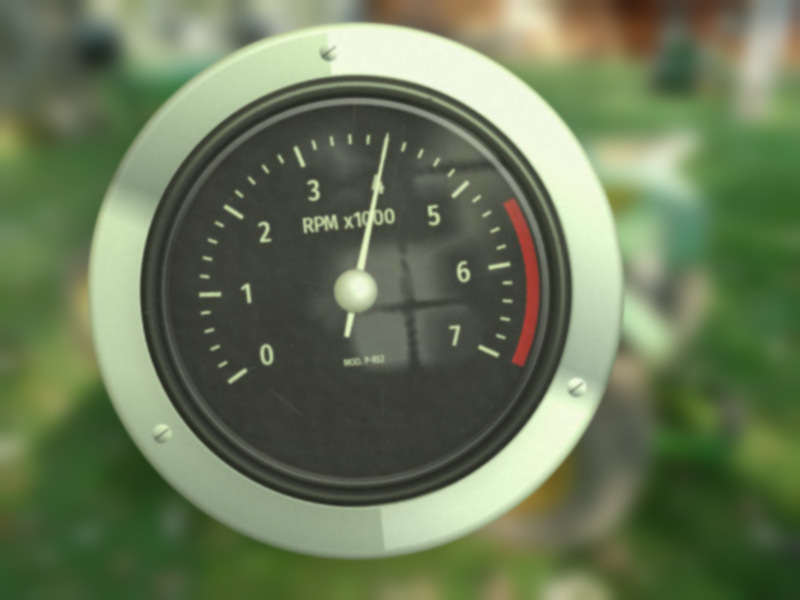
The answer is 4000 rpm
